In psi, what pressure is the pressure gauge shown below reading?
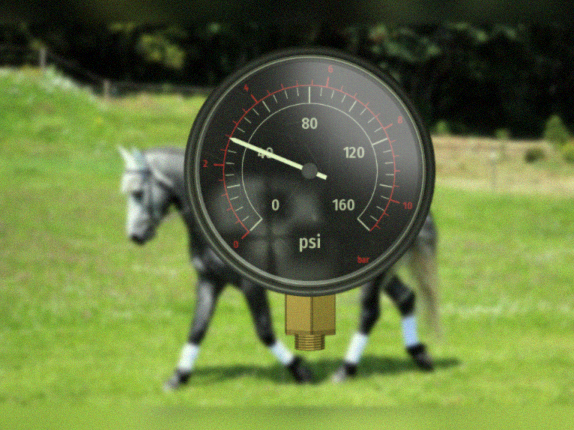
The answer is 40 psi
